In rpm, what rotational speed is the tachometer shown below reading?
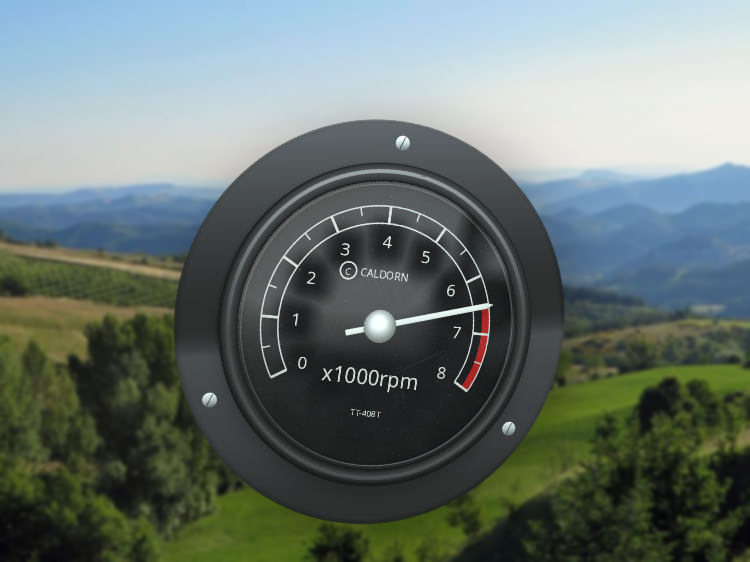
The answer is 6500 rpm
